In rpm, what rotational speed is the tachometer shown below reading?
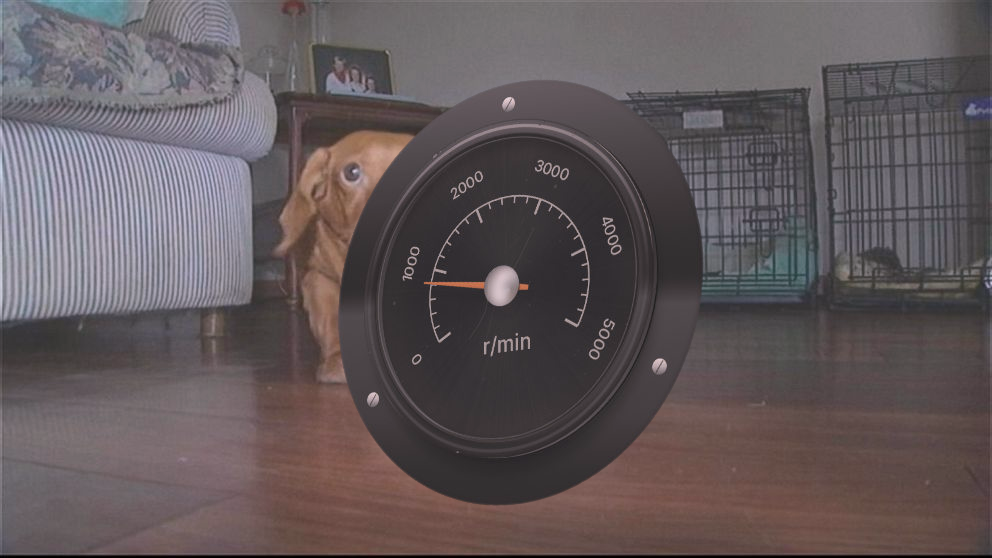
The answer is 800 rpm
